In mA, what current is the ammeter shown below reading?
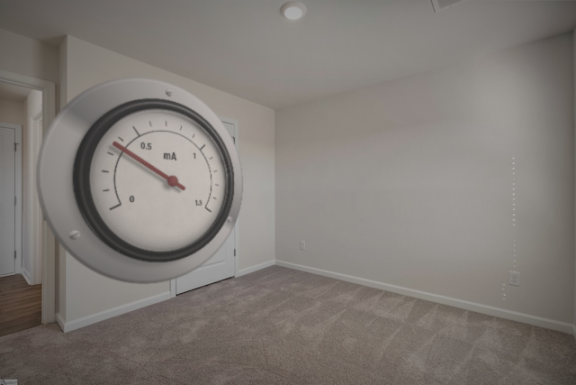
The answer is 0.35 mA
